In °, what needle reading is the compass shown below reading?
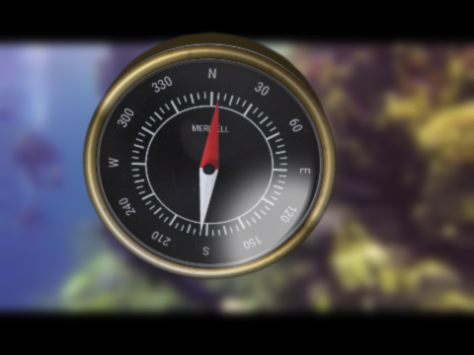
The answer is 5 °
